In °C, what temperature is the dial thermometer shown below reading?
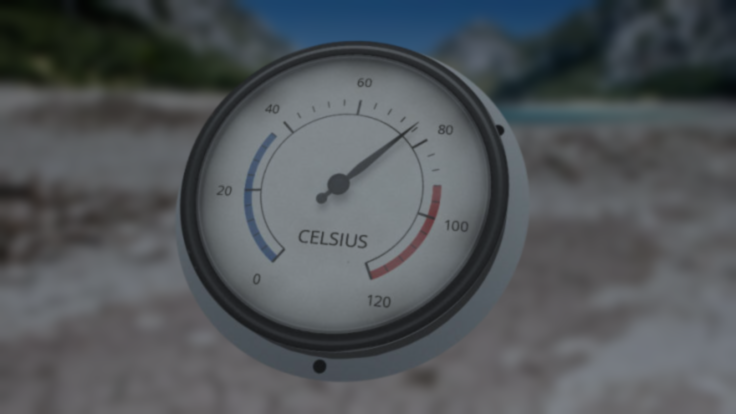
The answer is 76 °C
